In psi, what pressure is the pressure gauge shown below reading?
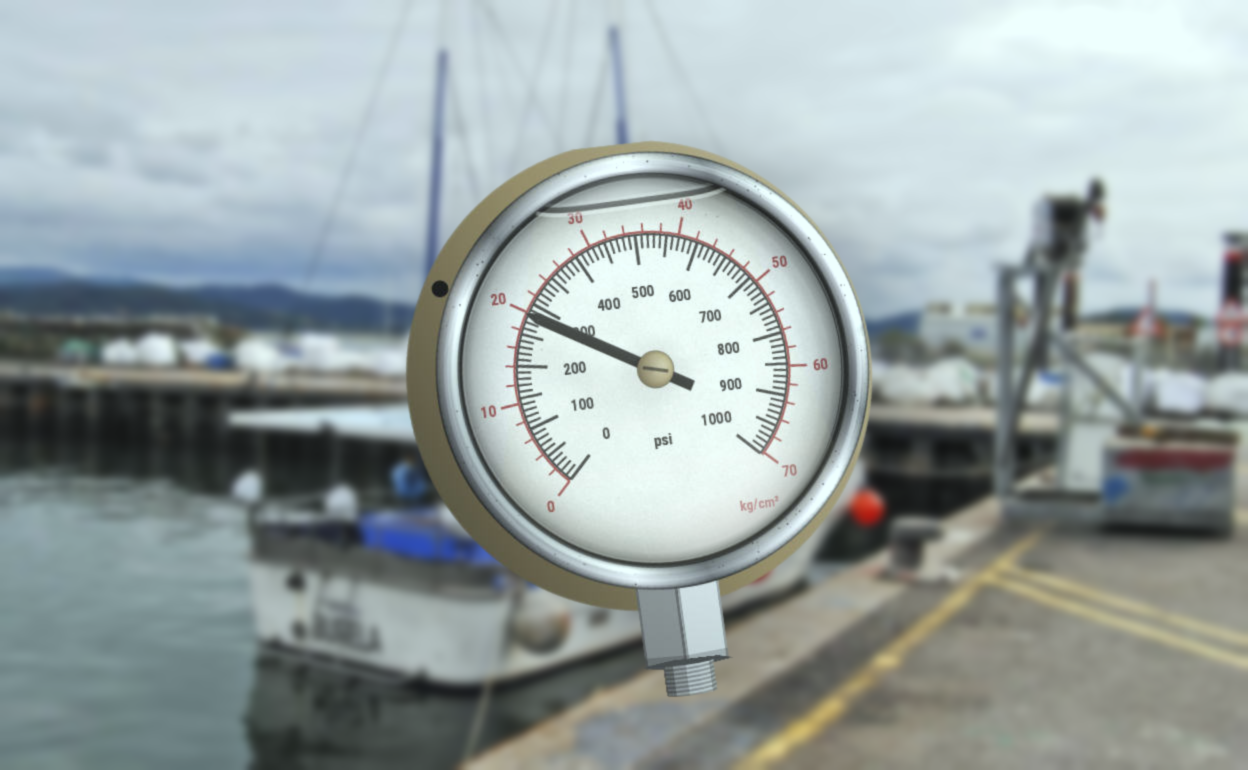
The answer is 280 psi
